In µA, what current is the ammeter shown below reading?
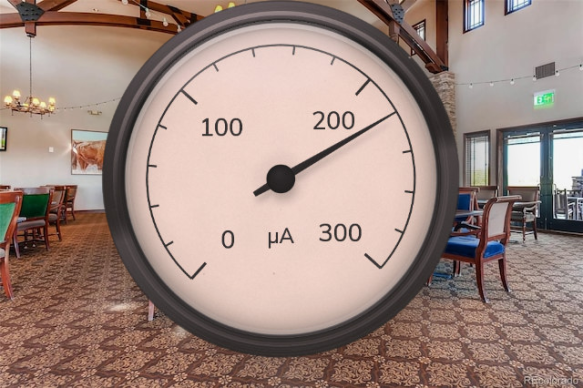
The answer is 220 µA
